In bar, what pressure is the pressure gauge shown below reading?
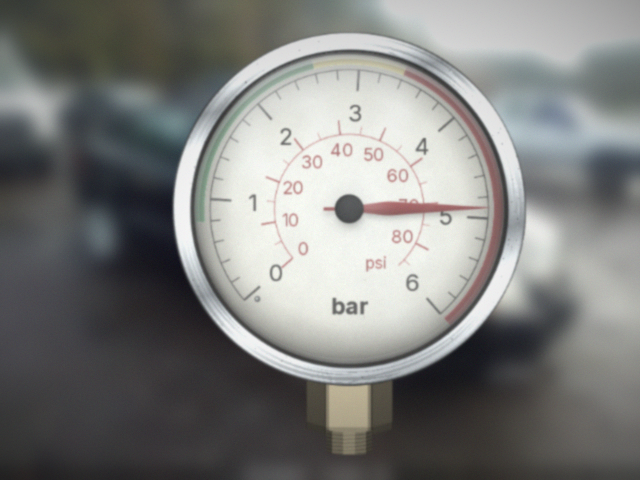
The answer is 4.9 bar
